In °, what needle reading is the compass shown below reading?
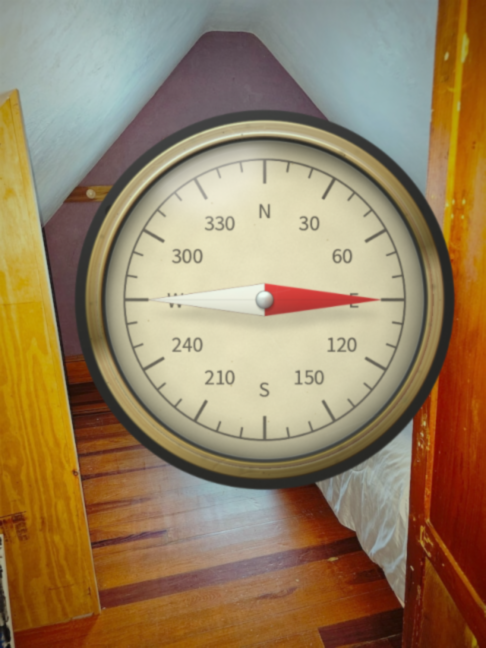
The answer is 90 °
